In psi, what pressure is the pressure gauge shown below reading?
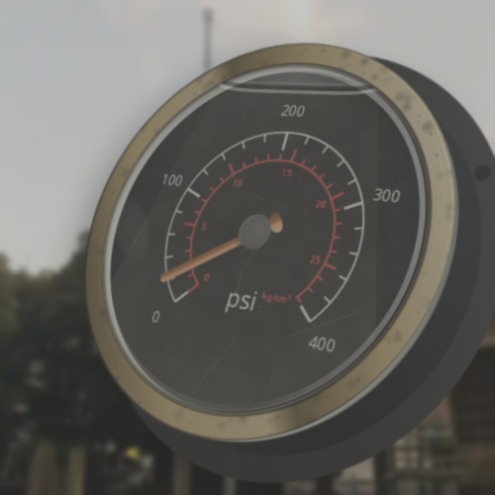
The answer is 20 psi
